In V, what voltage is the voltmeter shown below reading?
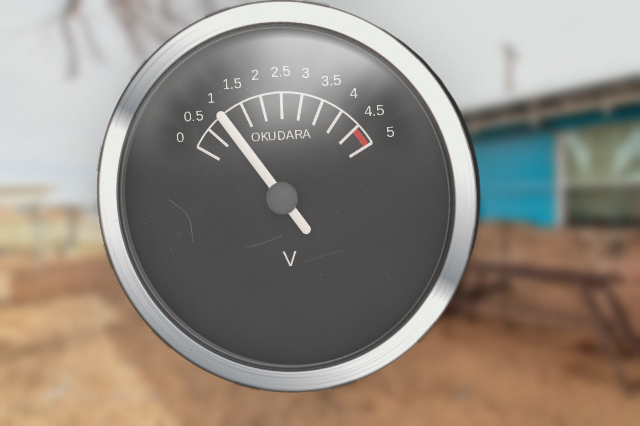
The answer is 1 V
